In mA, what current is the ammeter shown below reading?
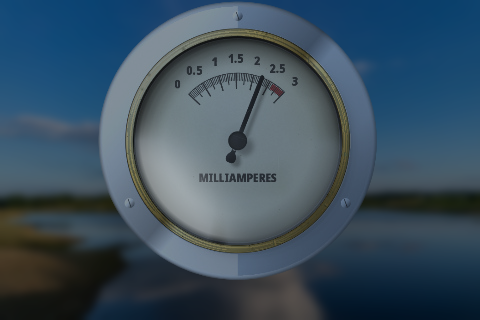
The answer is 2.25 mA
